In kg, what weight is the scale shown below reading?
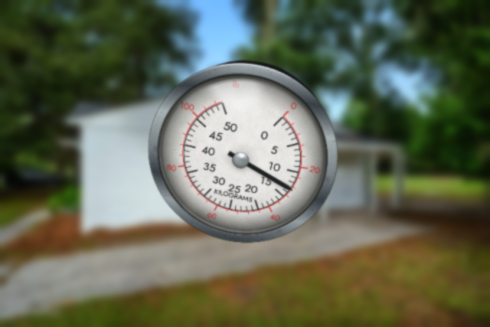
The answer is 13 kg
